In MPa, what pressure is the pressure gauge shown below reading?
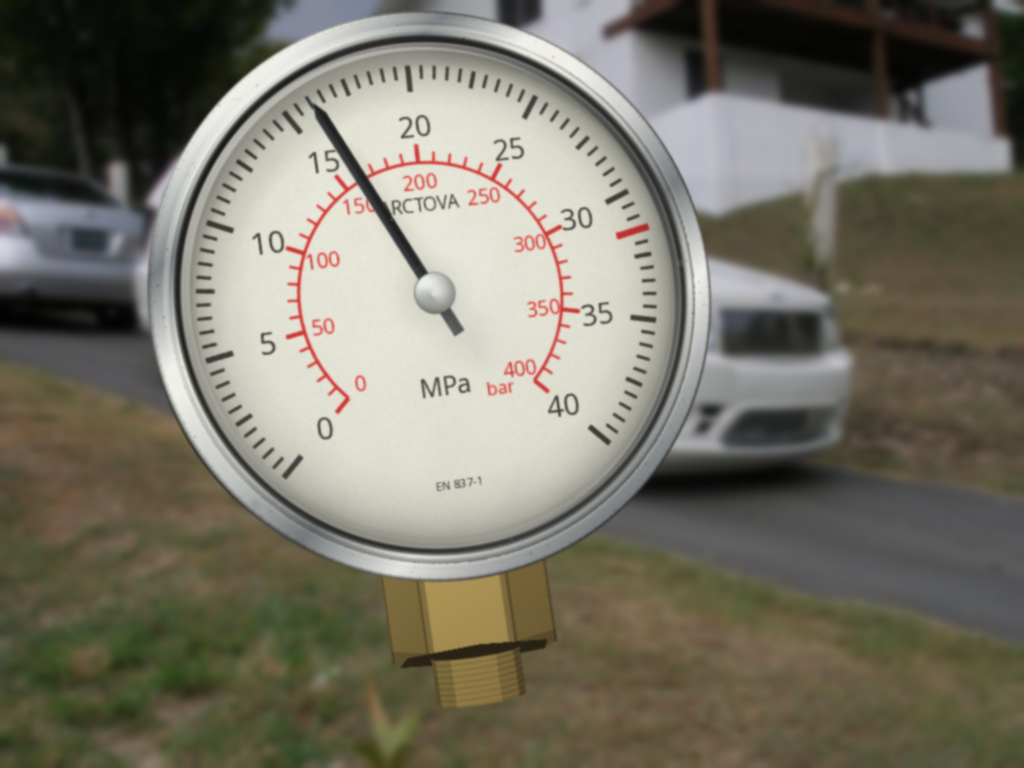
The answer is 16 MPa
